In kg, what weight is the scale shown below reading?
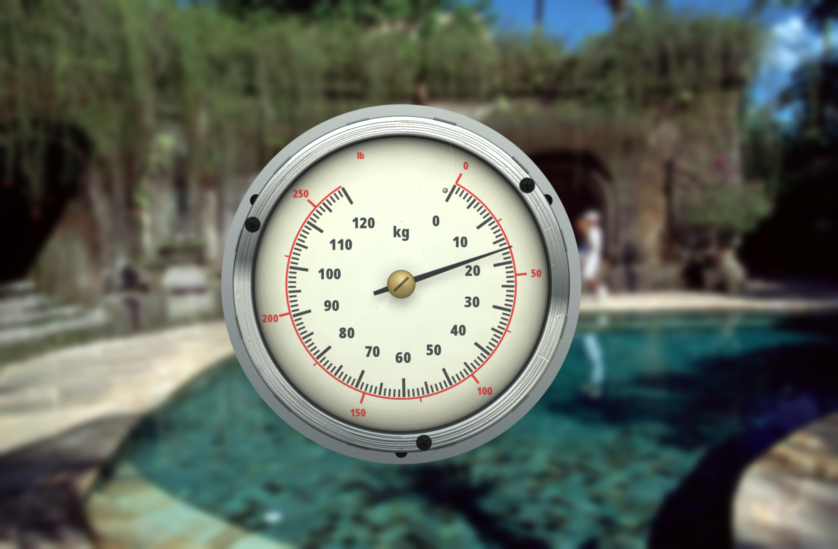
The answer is 17 kg
